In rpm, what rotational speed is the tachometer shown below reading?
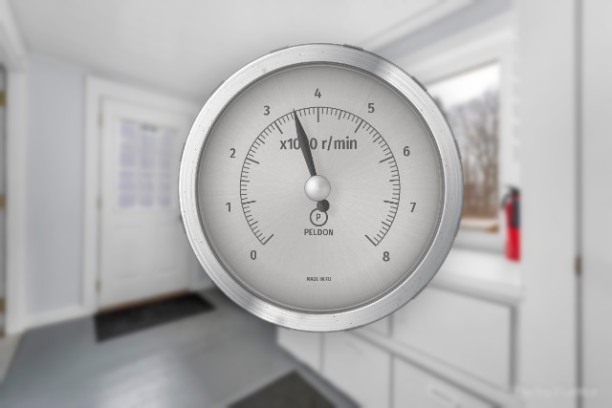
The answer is 3500 rpm
